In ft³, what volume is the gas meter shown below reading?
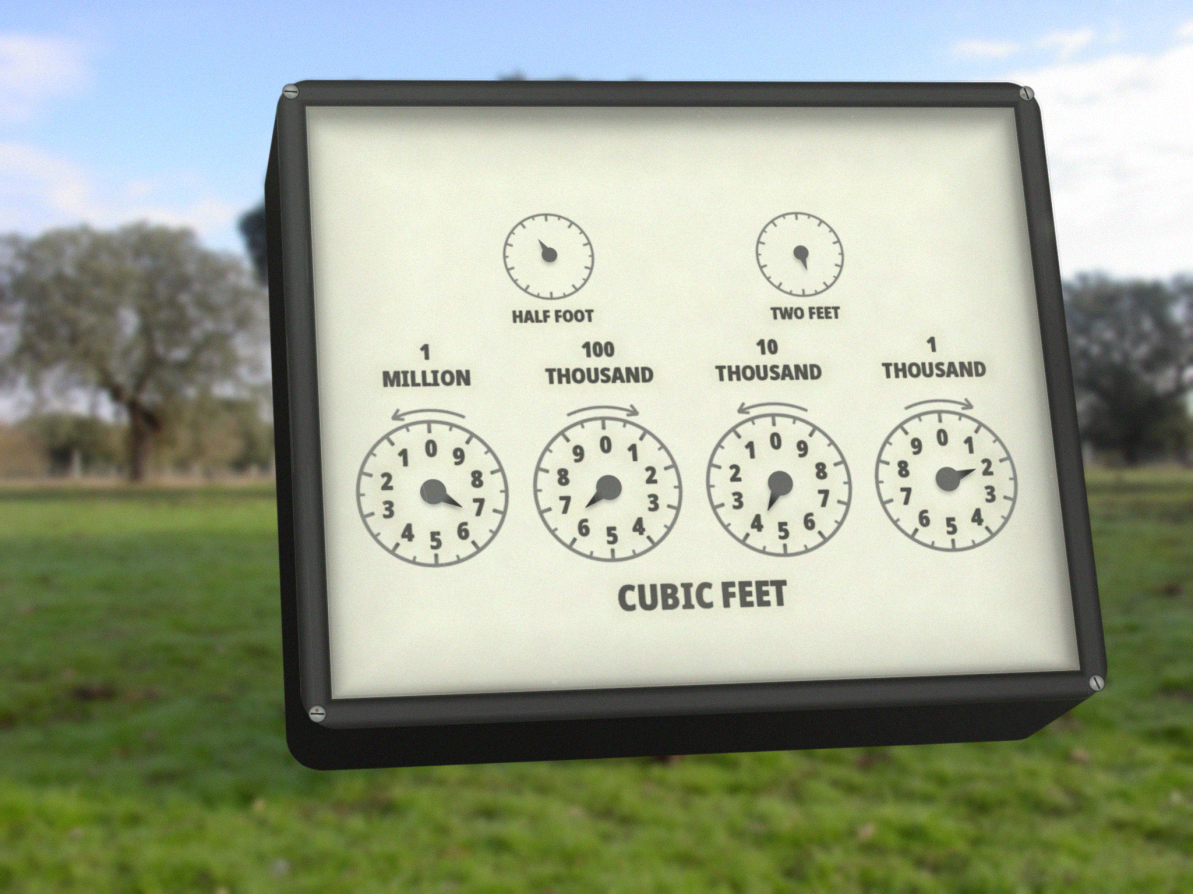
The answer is 664200 ft³
